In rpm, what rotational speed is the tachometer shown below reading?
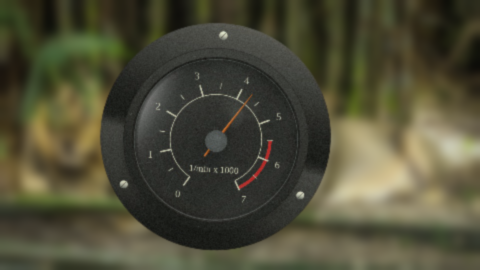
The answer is 4250 rpm
